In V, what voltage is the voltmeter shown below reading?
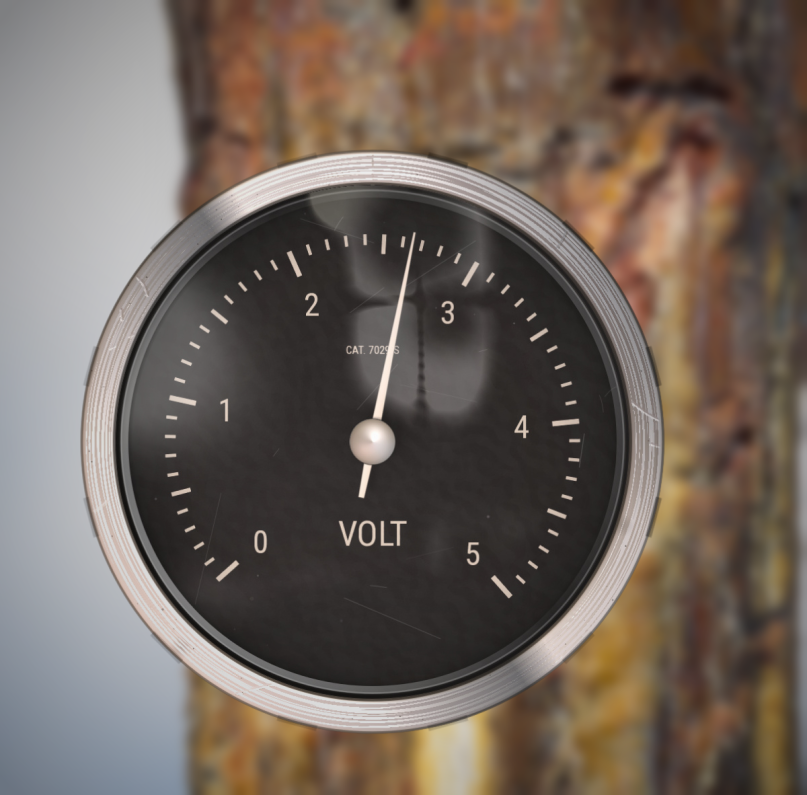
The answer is 2.65 V
